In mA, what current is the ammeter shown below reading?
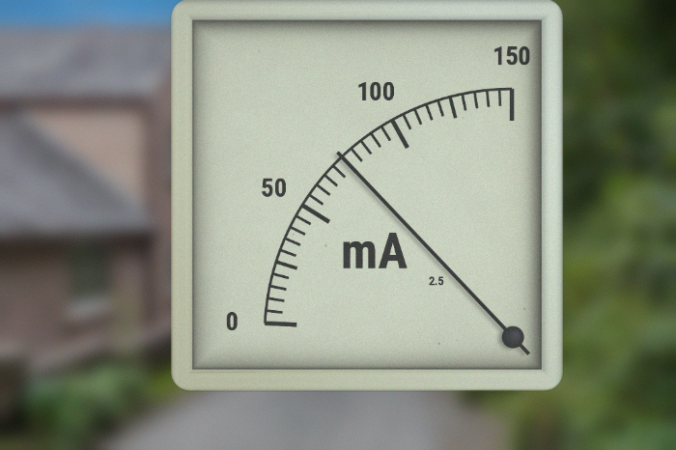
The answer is 75 mA
